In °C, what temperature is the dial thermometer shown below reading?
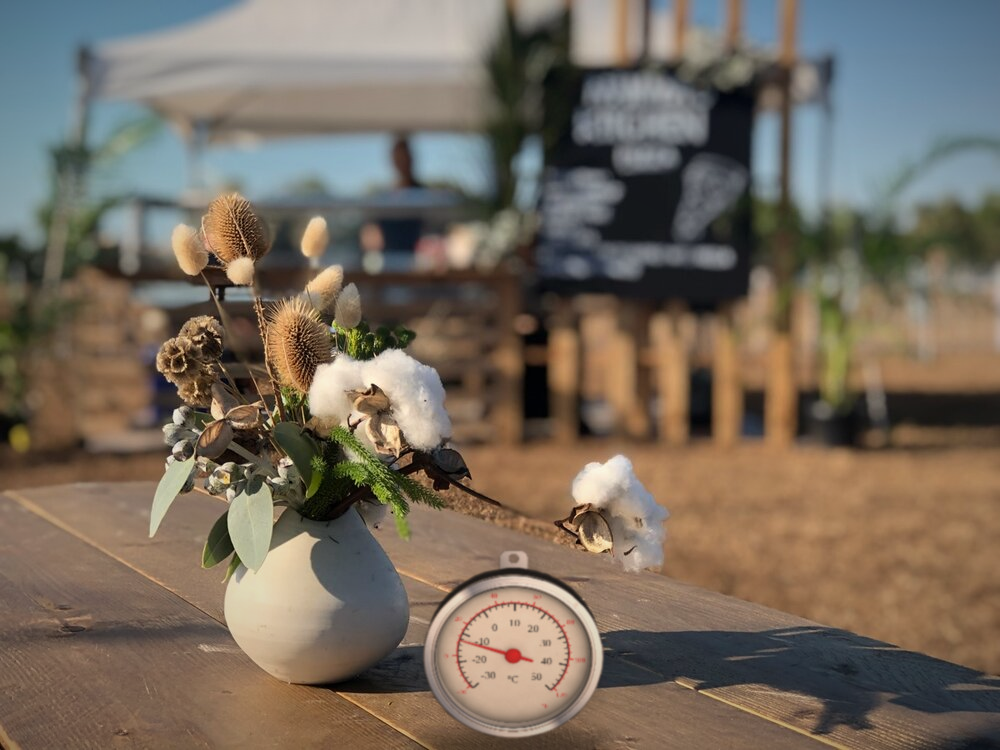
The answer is -12 °C
